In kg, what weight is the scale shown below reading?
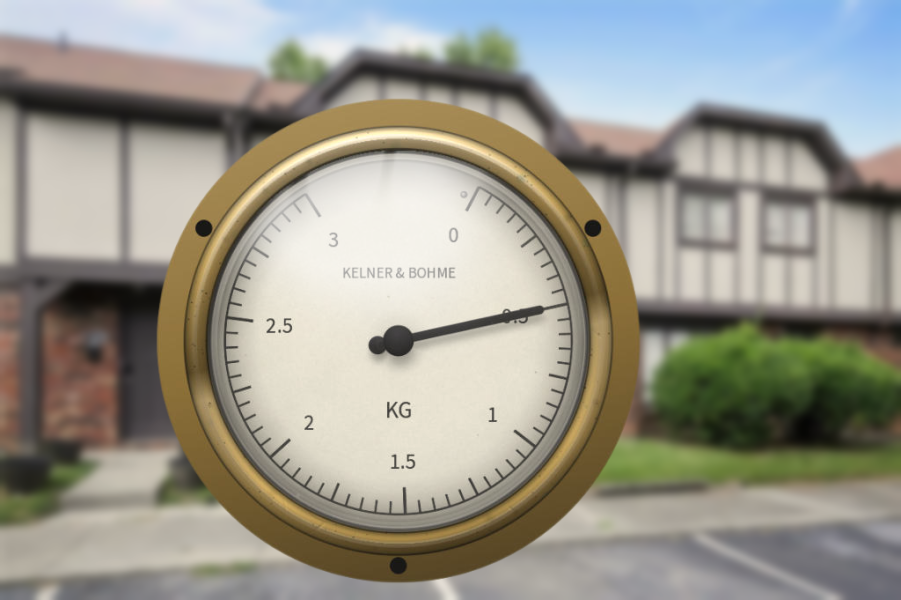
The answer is 0.5 kg
